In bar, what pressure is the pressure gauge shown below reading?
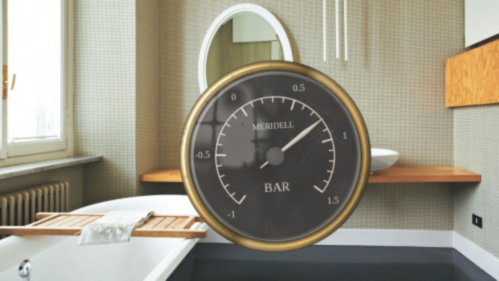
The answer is 0.8 bar
